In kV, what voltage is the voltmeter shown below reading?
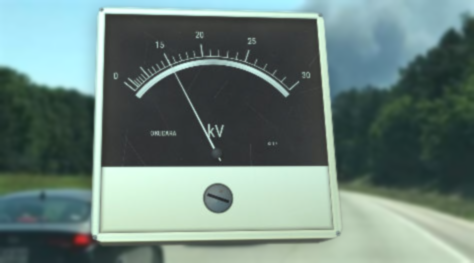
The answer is 15 kV
